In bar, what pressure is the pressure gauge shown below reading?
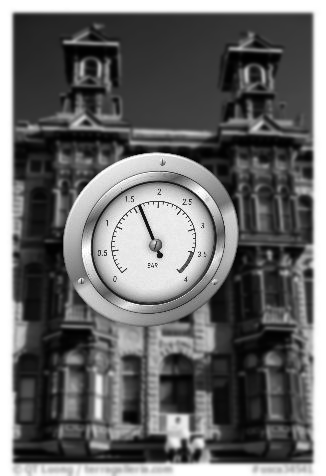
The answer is 1.6 bar
